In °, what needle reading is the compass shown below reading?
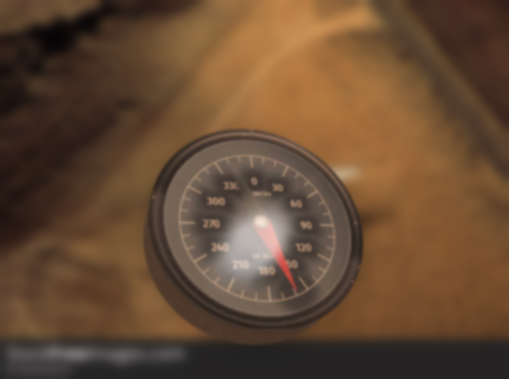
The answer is 160 °
